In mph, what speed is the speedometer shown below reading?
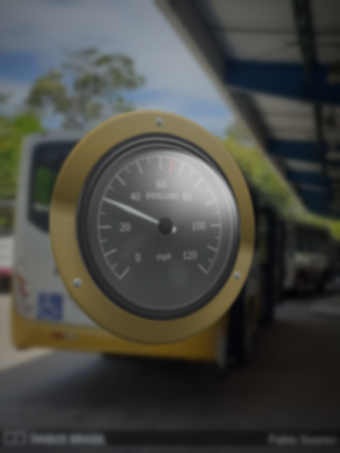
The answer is 30 mph
